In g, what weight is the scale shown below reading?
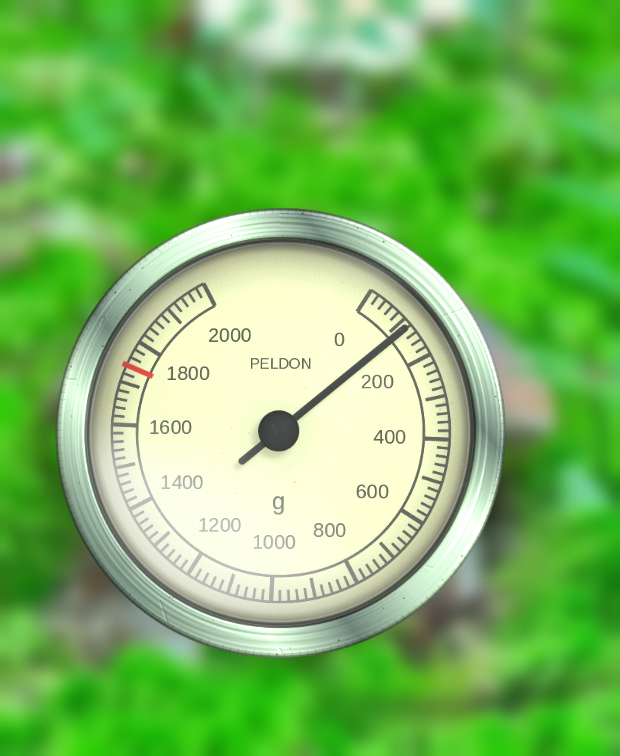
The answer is 120 g
